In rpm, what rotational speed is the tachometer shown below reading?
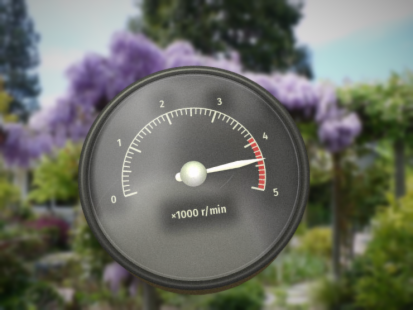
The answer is 4400 rpm
